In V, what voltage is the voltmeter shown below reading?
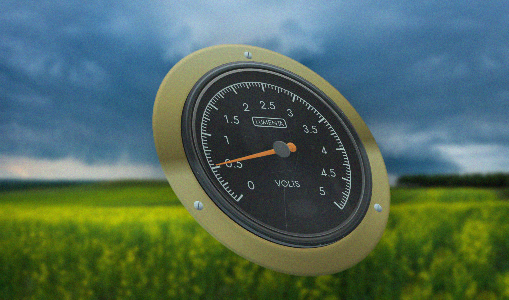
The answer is 0.5 V
